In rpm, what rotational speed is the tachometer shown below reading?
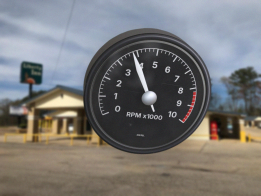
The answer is 3800 rpm
